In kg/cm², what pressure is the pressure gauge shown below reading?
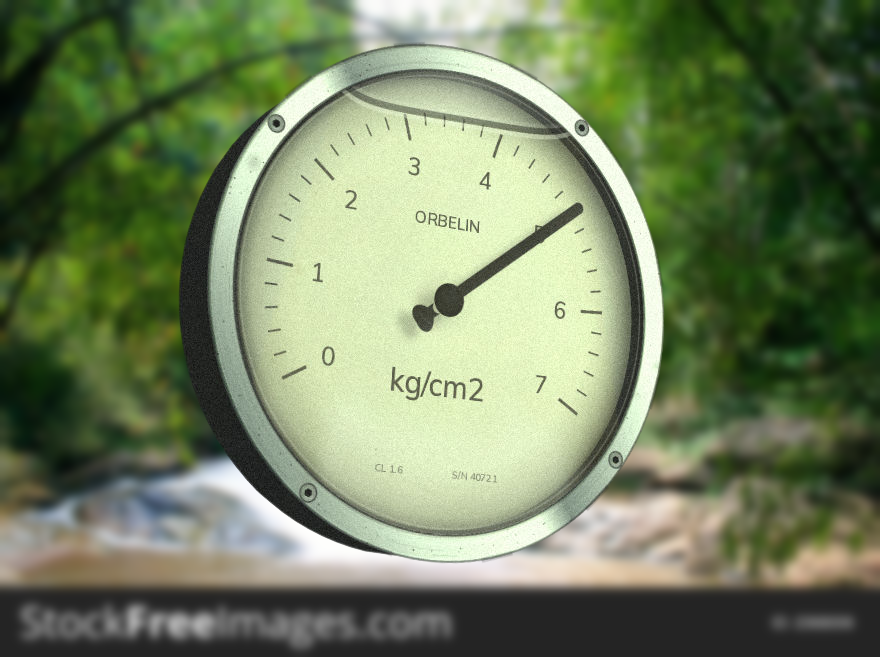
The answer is 5 kg/cm²
